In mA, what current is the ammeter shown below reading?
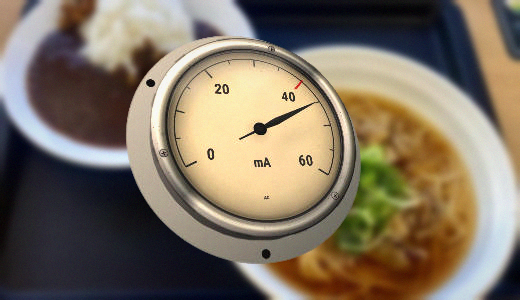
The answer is 45 mA
